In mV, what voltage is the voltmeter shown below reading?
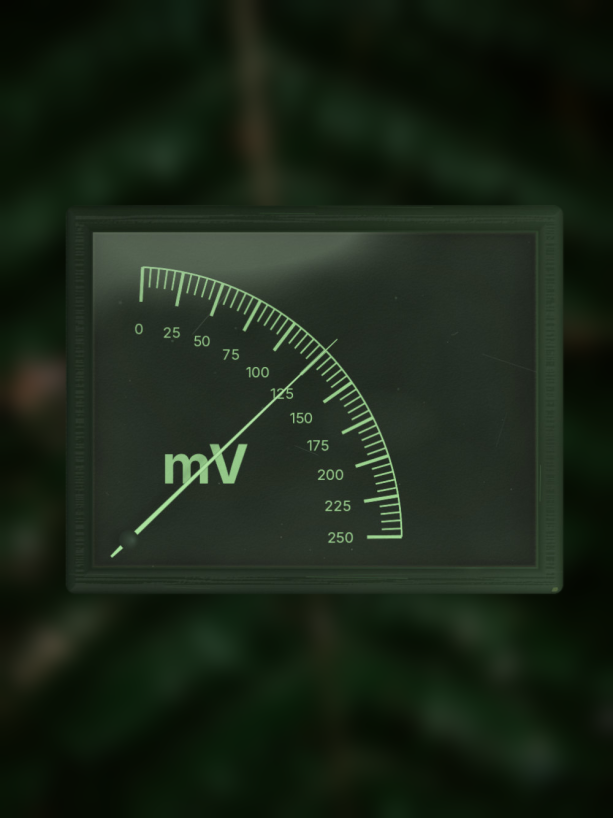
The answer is 125 mV
